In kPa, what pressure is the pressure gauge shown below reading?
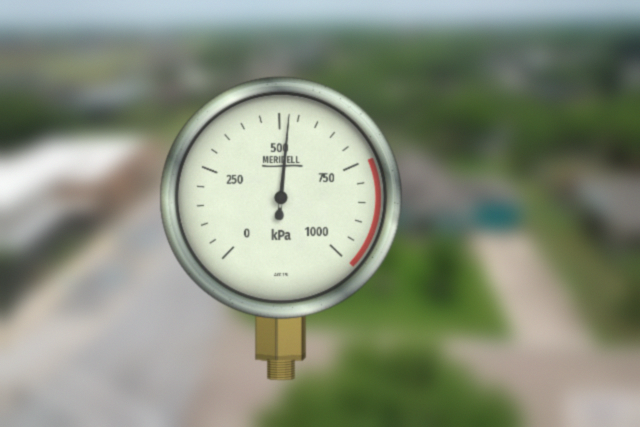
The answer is 525 kPa
